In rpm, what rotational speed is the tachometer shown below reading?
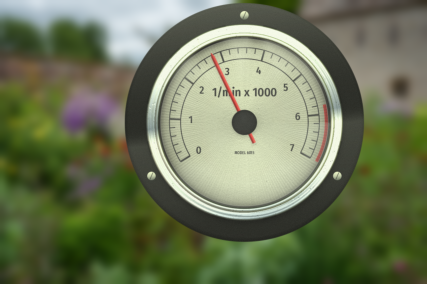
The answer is 2800 rpm
